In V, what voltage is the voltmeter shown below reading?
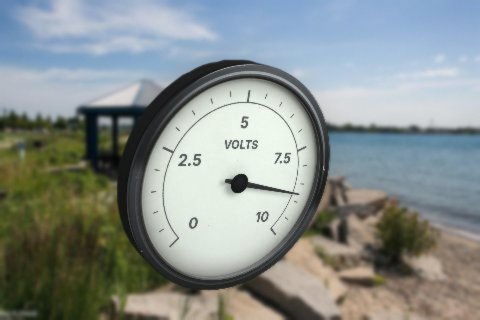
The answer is 8.75 V
